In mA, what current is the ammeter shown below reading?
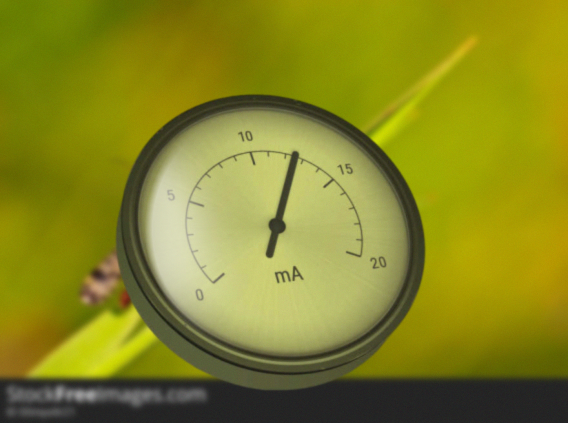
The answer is 12.5 mA
